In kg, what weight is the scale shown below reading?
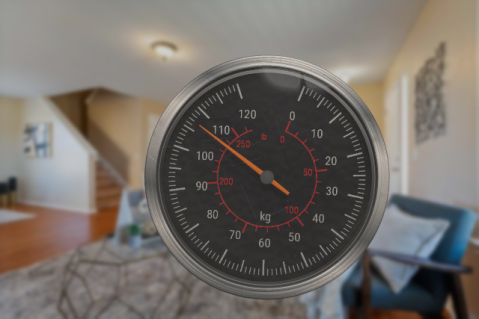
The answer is 107 kg
